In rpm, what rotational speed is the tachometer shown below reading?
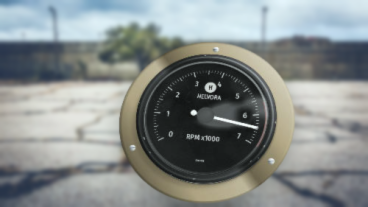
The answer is 6500 rpm
